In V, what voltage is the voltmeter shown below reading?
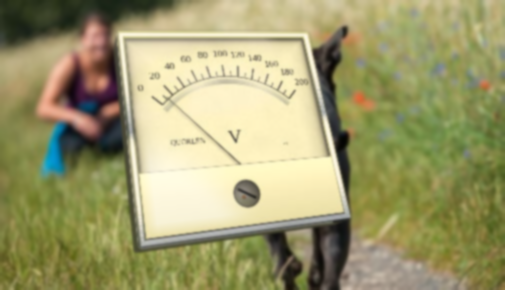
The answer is 10 V
